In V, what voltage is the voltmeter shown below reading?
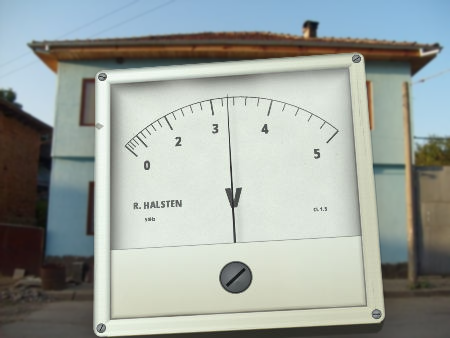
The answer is 3.3 V
